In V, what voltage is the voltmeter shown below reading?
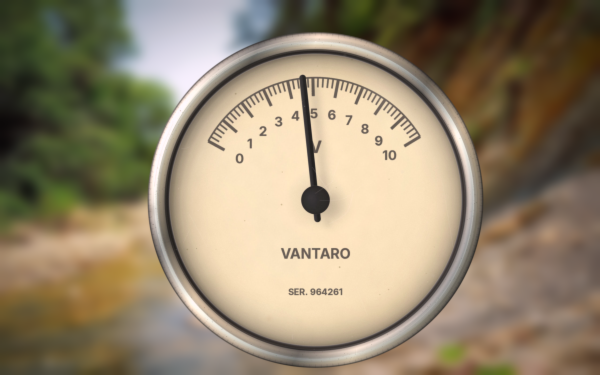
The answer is 4.6 V
